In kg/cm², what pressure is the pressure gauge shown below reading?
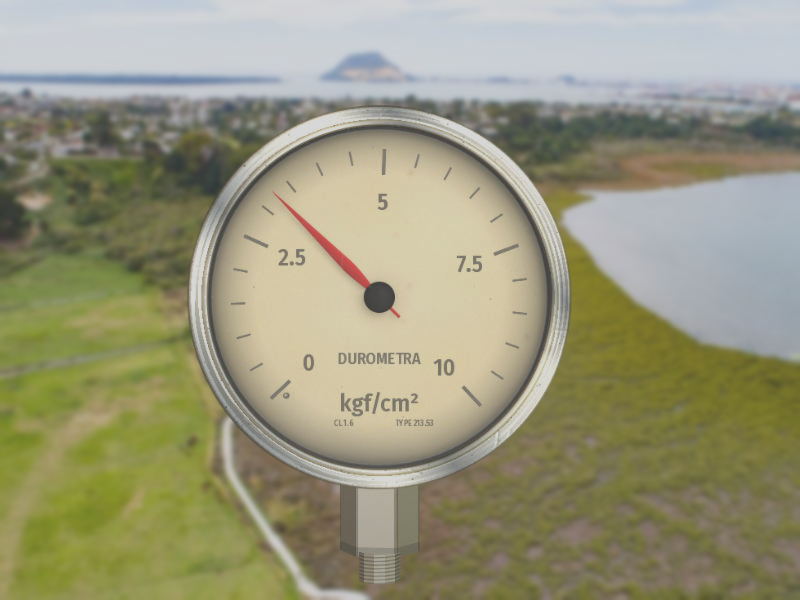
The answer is 3.25 kg/cm²
